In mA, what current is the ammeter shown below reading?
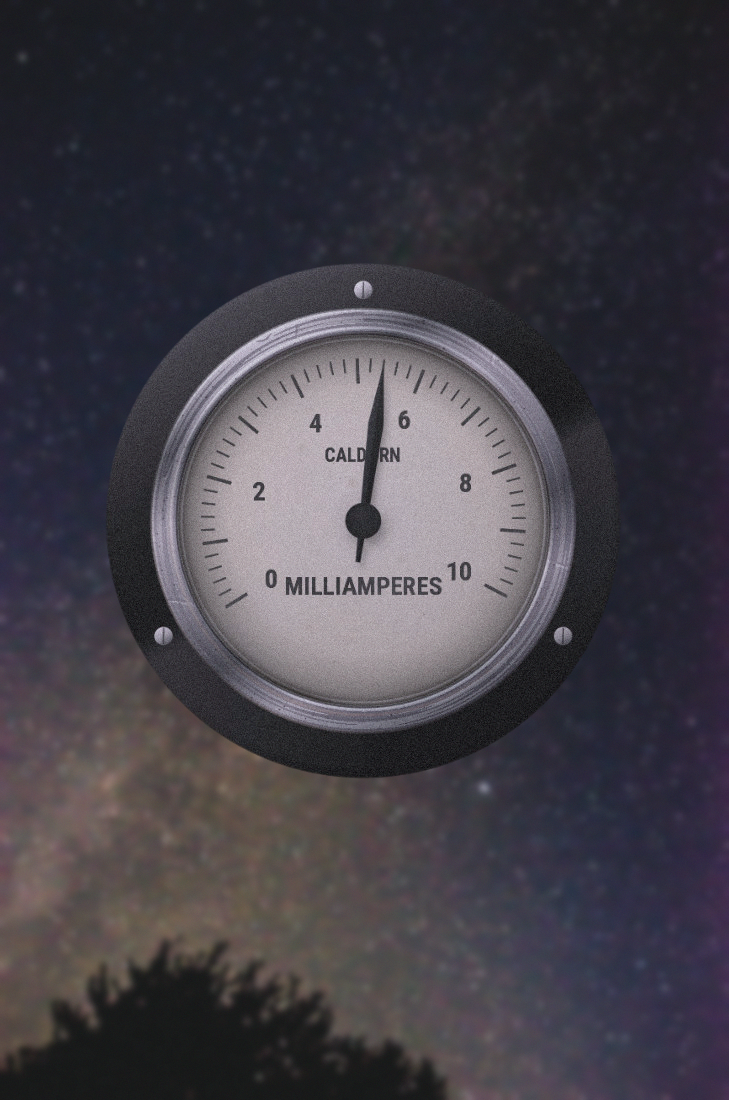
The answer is 5.4 mA
